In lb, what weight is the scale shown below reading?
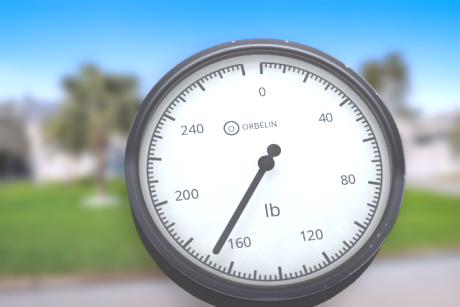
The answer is 168 lb
